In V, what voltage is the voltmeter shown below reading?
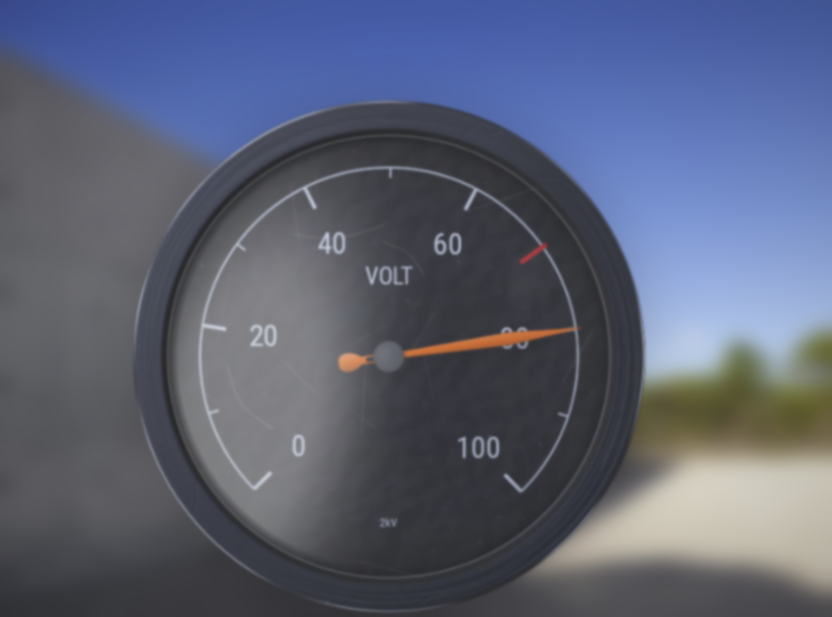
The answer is 80 V
